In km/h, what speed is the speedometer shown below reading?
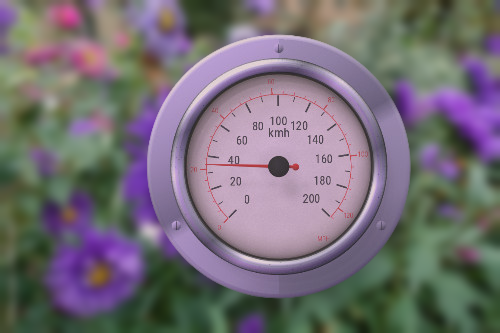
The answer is 35 km/h
